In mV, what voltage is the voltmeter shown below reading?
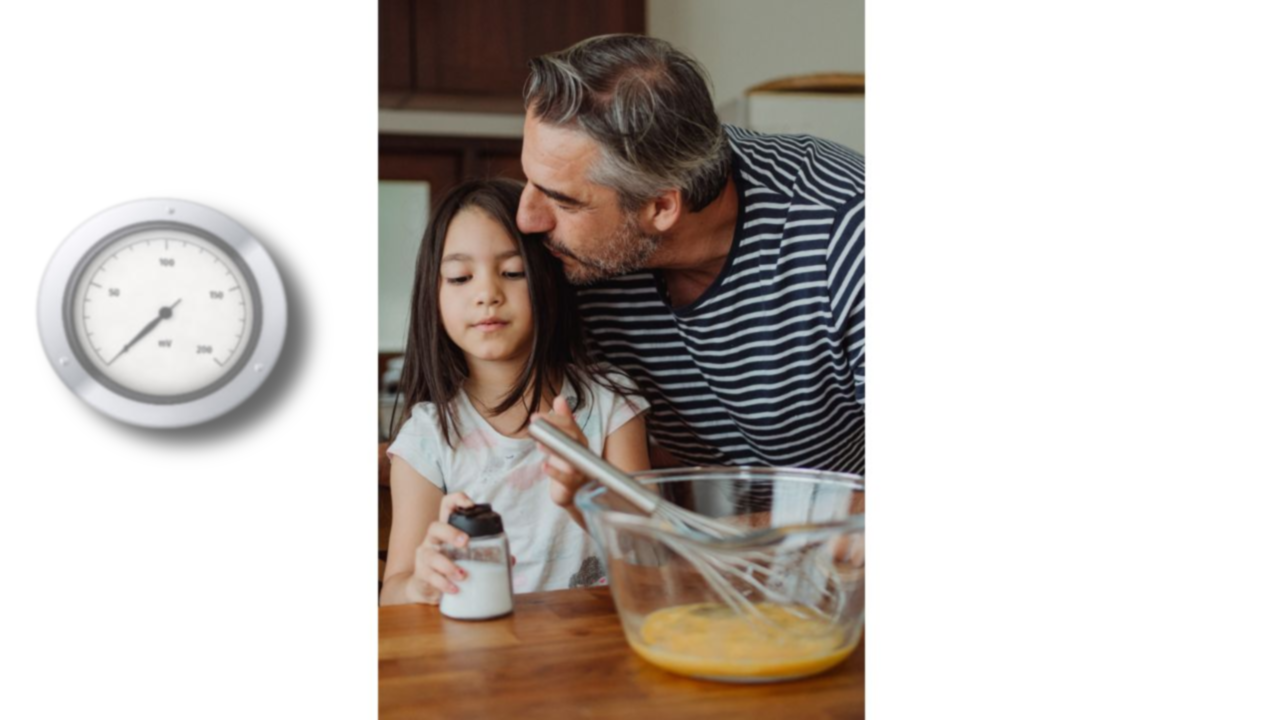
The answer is 0 mV
